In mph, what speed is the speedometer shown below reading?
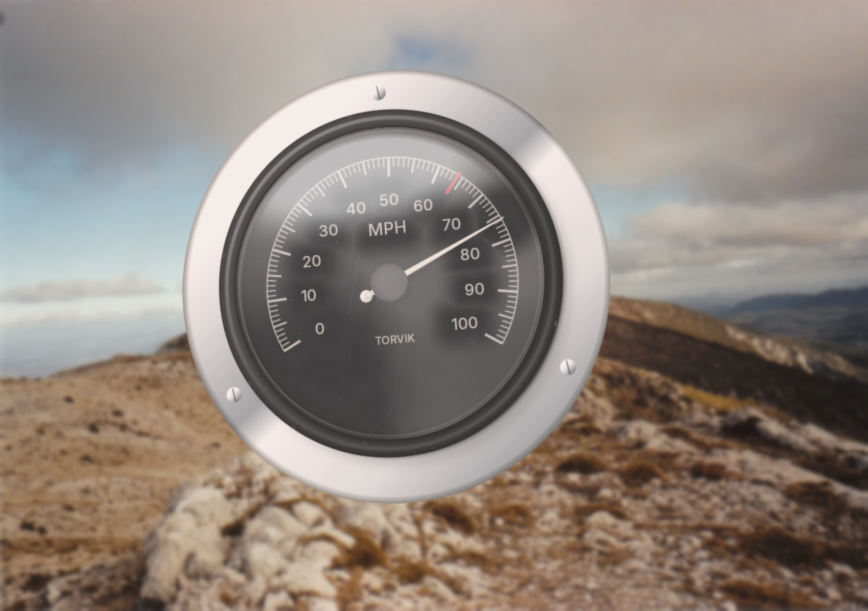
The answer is 76 mph
